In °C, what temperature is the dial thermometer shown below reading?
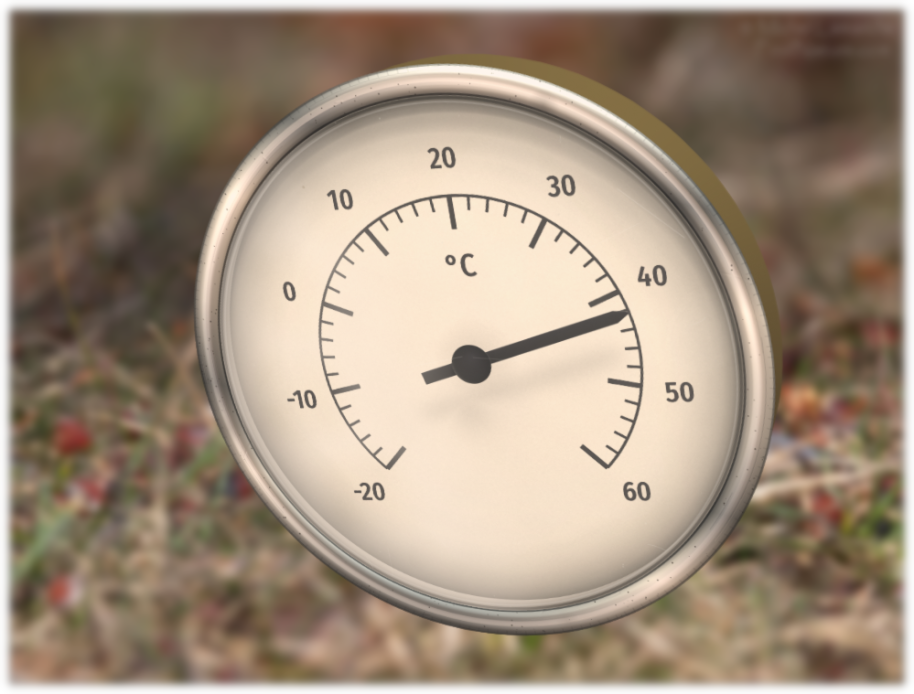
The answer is 42 °C
